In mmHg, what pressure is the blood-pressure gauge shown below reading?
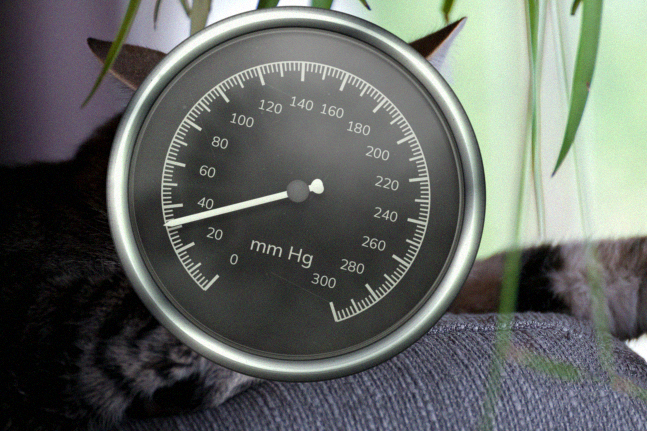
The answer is 32 mmHg
